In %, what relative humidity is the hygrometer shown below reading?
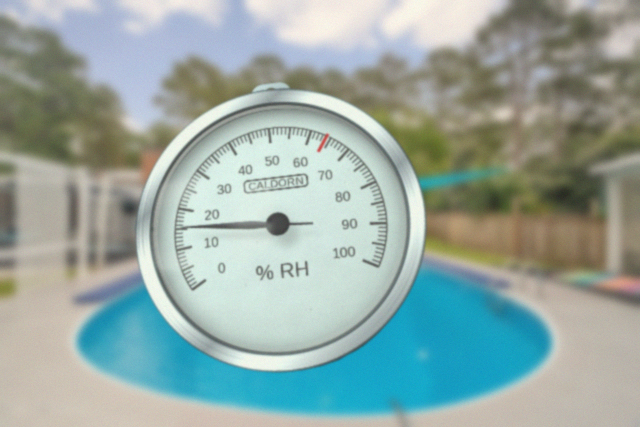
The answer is 15 %
